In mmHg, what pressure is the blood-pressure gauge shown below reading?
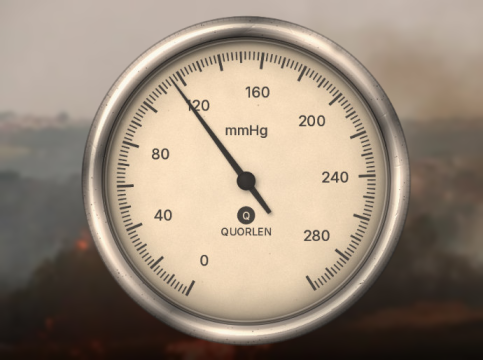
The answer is 116 mmHg
